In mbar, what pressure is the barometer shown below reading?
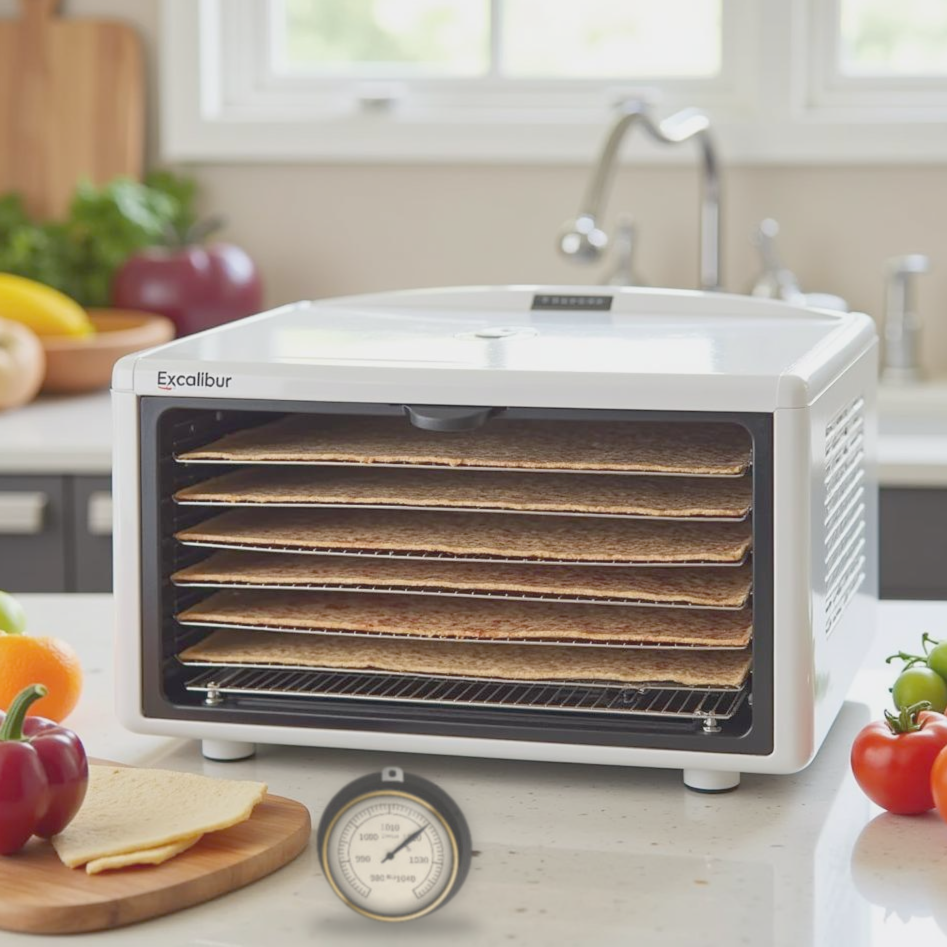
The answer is 1020 mbar
